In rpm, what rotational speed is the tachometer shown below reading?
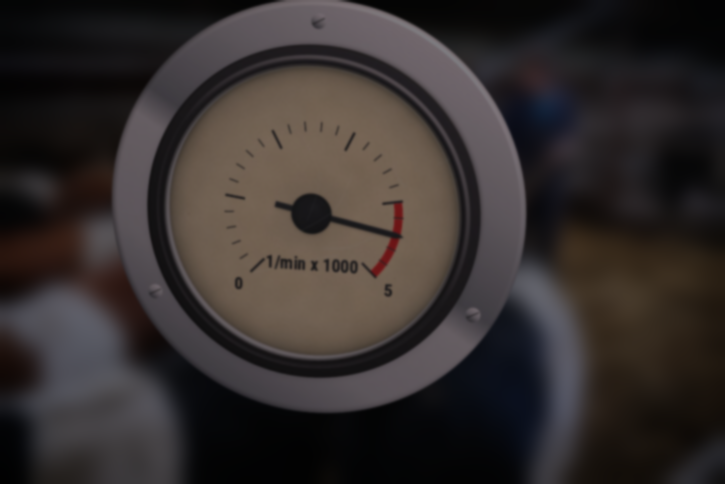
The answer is 4400 rpm
